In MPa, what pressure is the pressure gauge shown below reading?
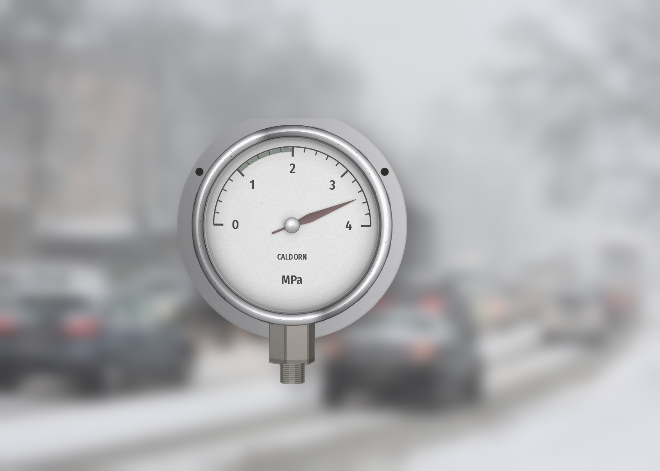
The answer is 3.5 MPa
